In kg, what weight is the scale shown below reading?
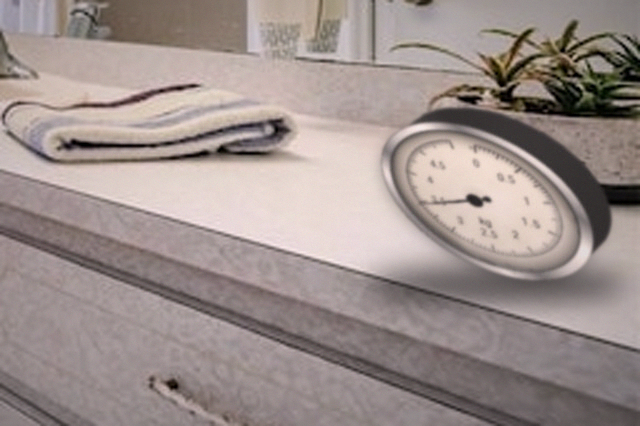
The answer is 3.5 kg
